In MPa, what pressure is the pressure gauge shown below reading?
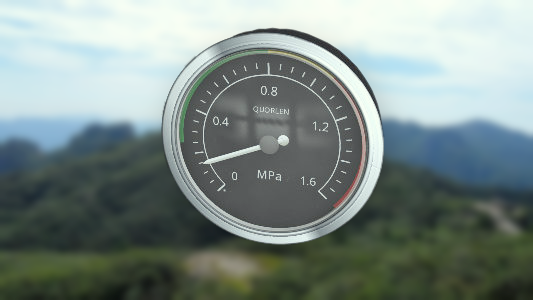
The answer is 0.15 MPa
